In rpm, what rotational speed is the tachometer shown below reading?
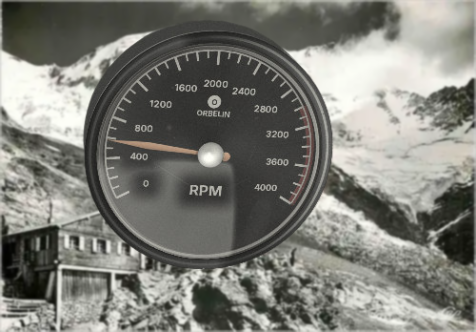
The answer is 600 rpm
